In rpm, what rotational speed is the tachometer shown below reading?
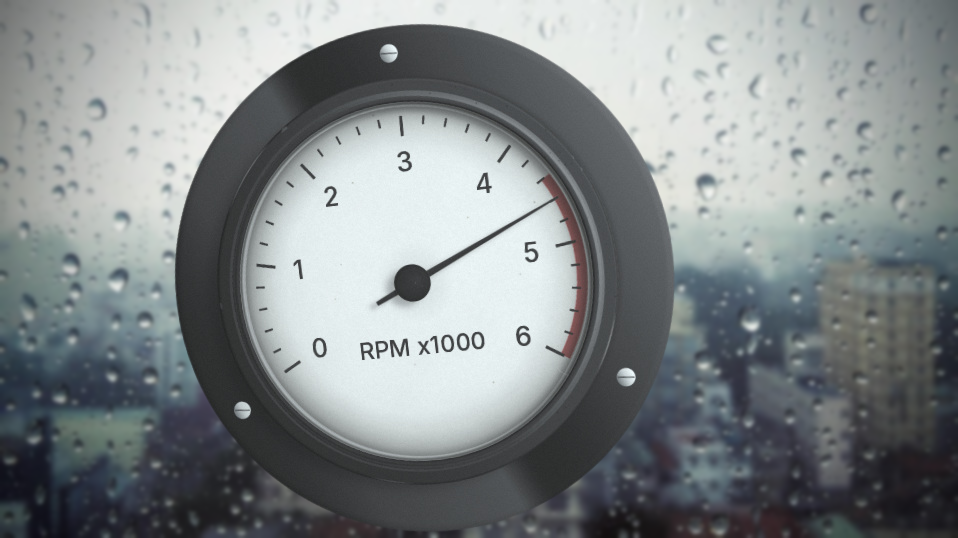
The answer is 4600 rpm
